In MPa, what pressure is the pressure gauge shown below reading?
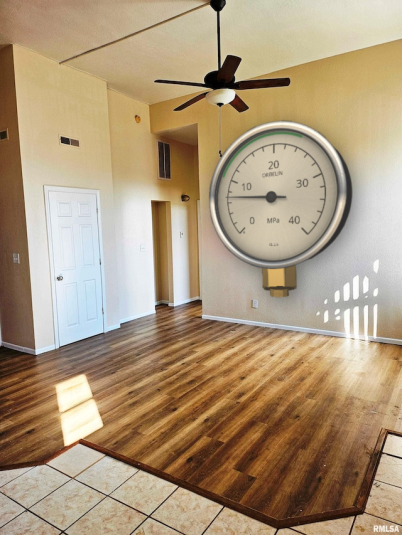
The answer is 7 MPa
